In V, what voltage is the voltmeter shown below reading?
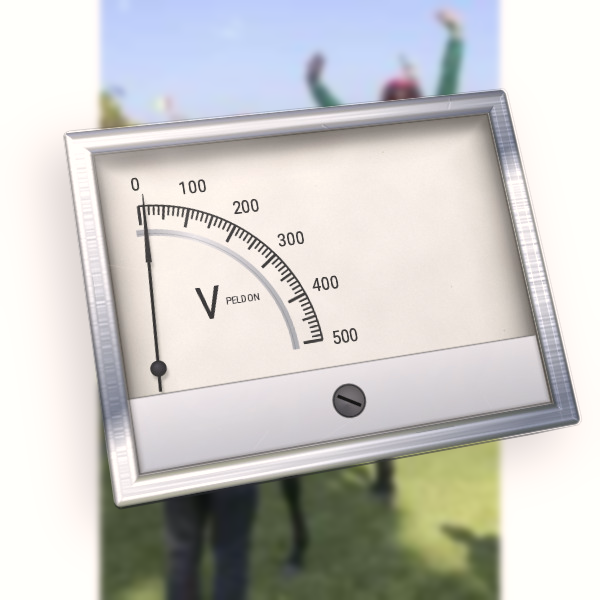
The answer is 10 V
